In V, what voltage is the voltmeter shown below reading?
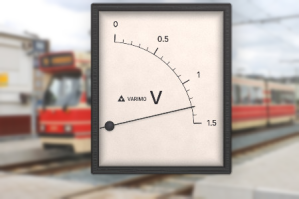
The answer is 1.3 V
